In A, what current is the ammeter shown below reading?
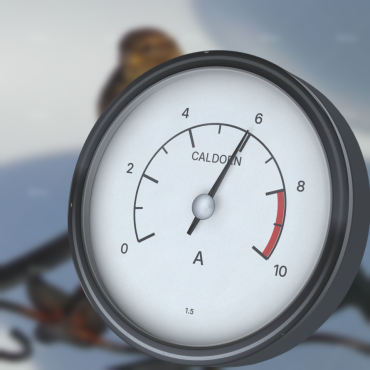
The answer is 6 A
